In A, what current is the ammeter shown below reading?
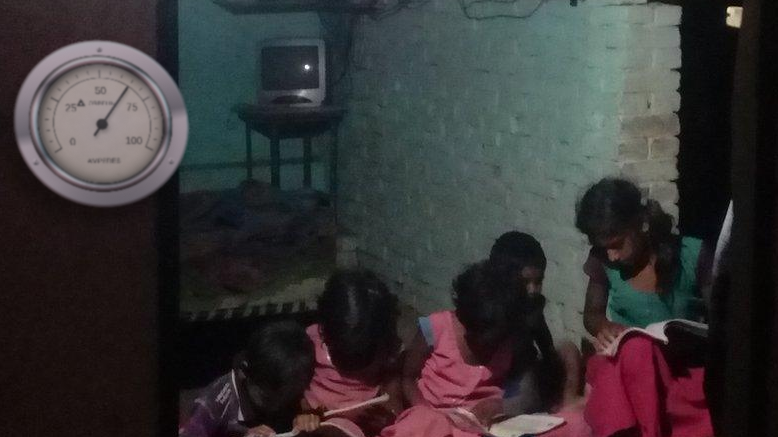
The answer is 65 A
